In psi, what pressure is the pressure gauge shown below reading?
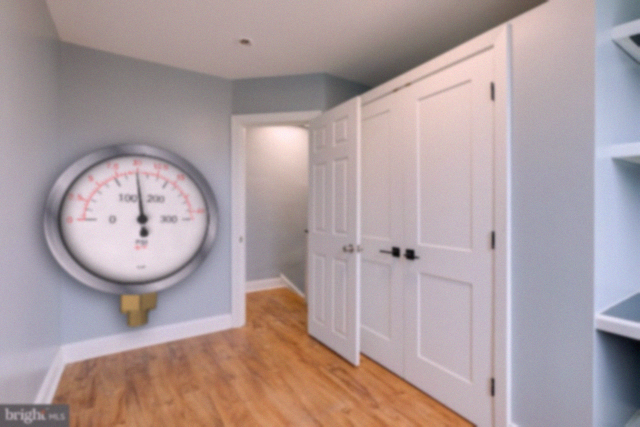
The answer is 140 psi
